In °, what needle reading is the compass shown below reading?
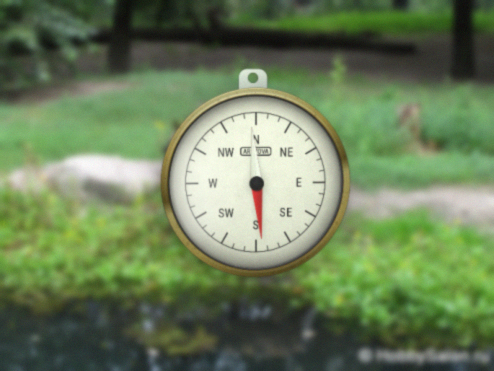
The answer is 175 °
